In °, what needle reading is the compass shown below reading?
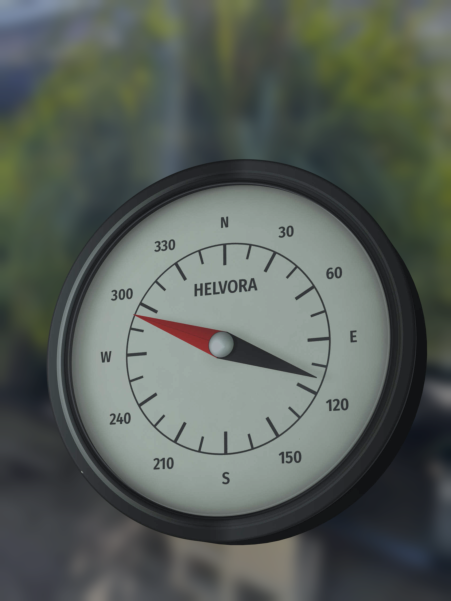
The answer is 292.5 °
